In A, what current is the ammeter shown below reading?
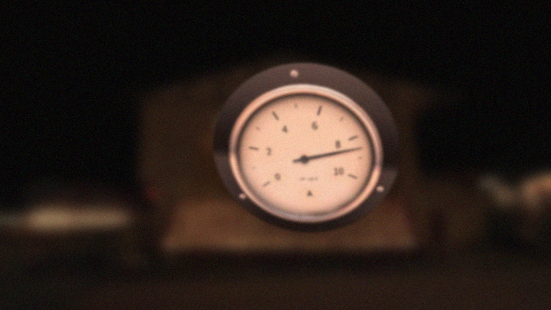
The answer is 8.5 A
